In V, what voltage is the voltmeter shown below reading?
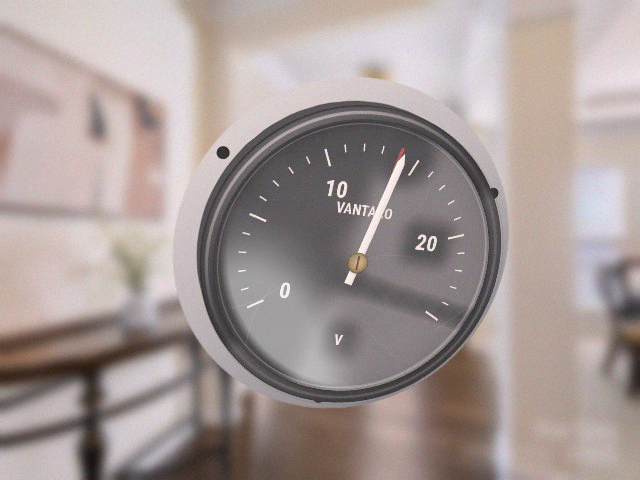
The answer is 14 V
